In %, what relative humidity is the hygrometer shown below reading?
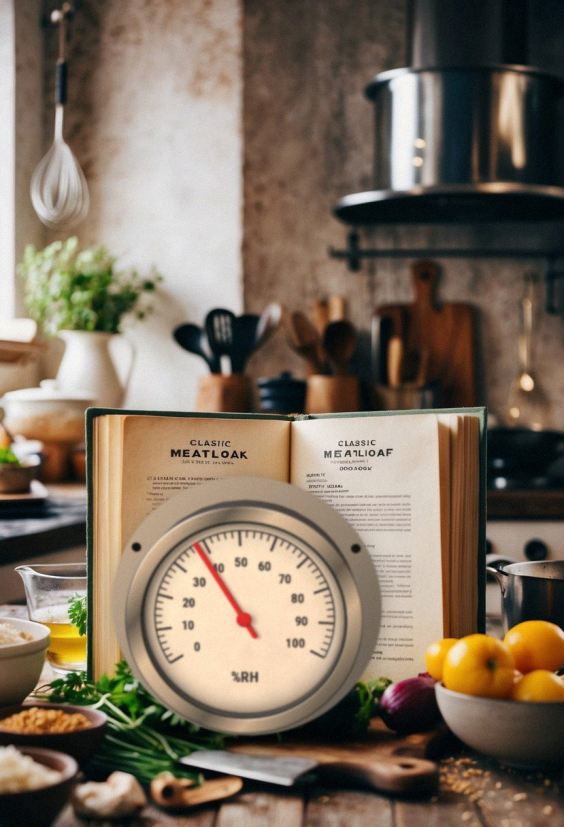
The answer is 38 %
